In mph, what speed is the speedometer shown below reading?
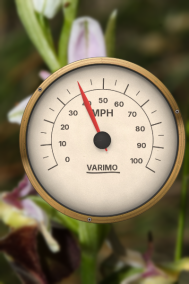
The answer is 40 mph
